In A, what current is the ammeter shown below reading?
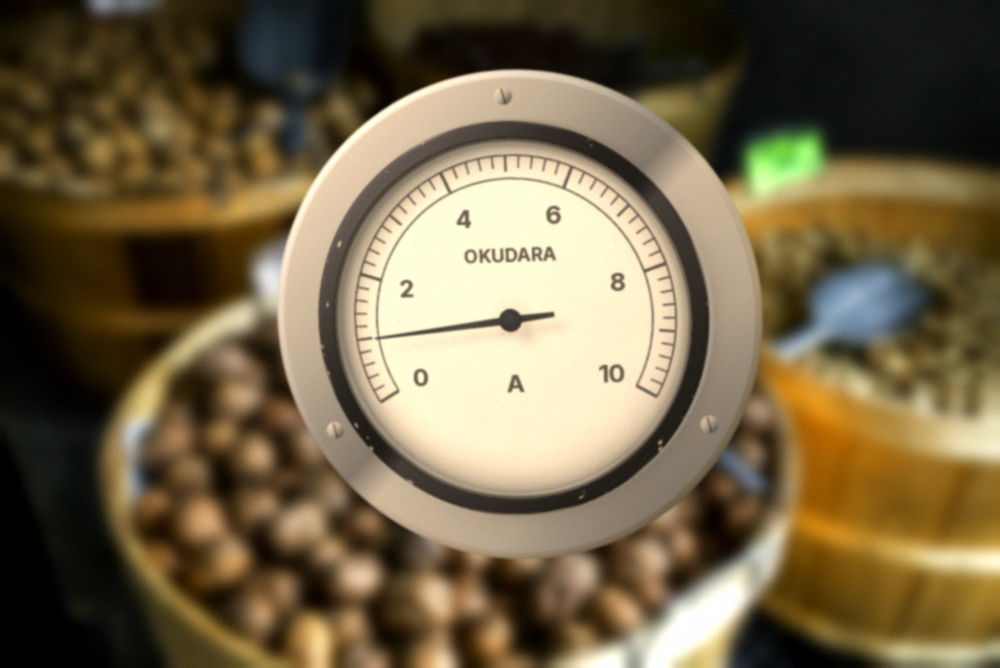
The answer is 1 A
